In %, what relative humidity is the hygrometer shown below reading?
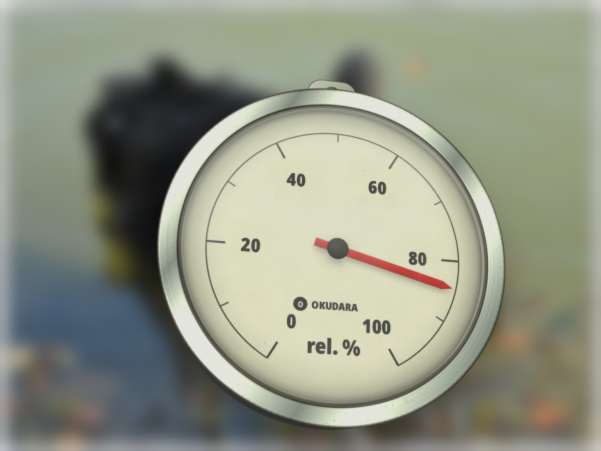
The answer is 85 %
